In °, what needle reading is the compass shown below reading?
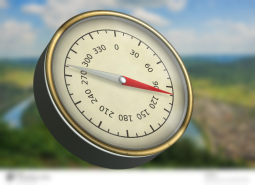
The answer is 100 °
